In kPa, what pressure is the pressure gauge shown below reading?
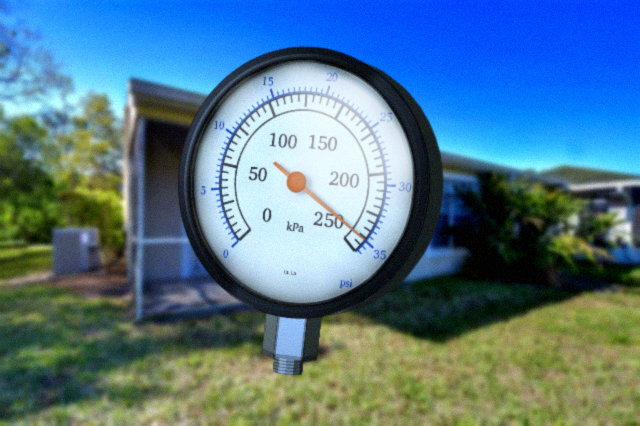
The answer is 240 kPa
